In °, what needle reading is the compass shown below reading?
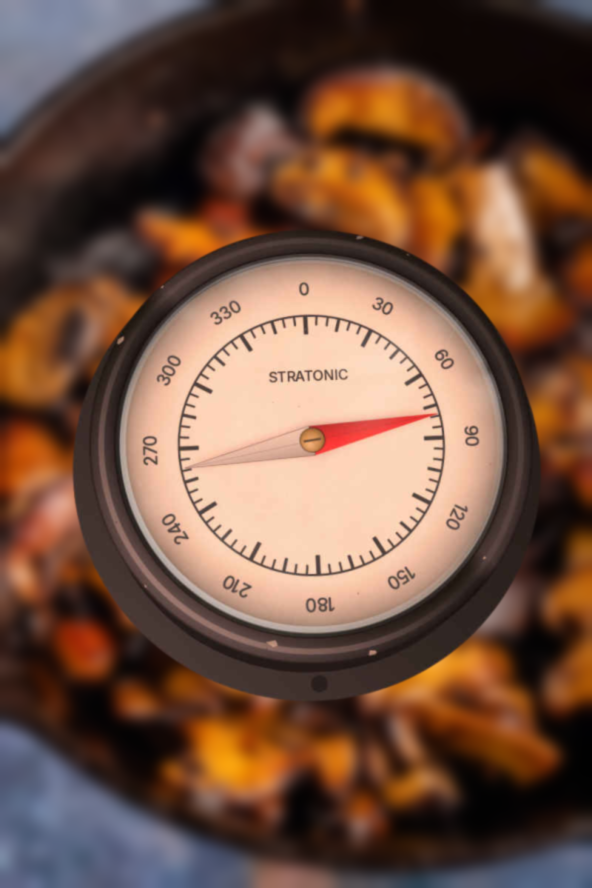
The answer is 80 °
